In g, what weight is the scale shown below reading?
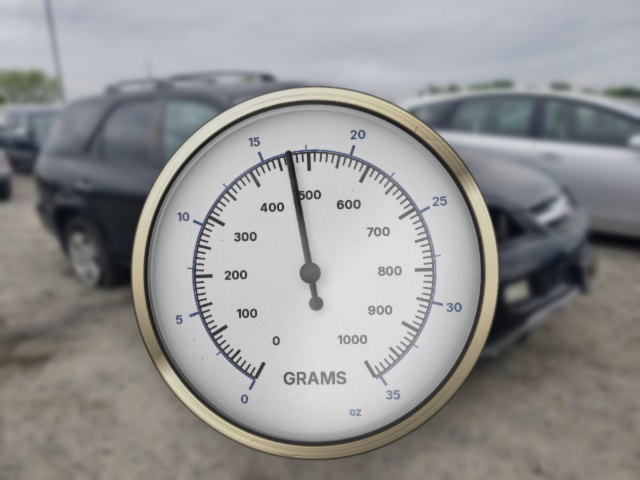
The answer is 470 g
